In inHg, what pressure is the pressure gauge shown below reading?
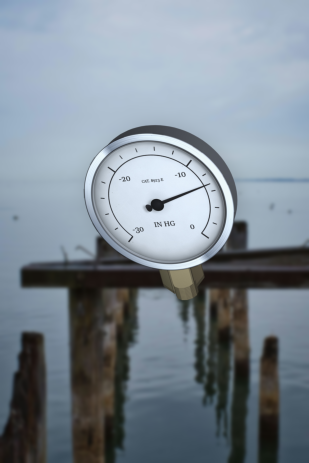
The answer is -7 inHg
